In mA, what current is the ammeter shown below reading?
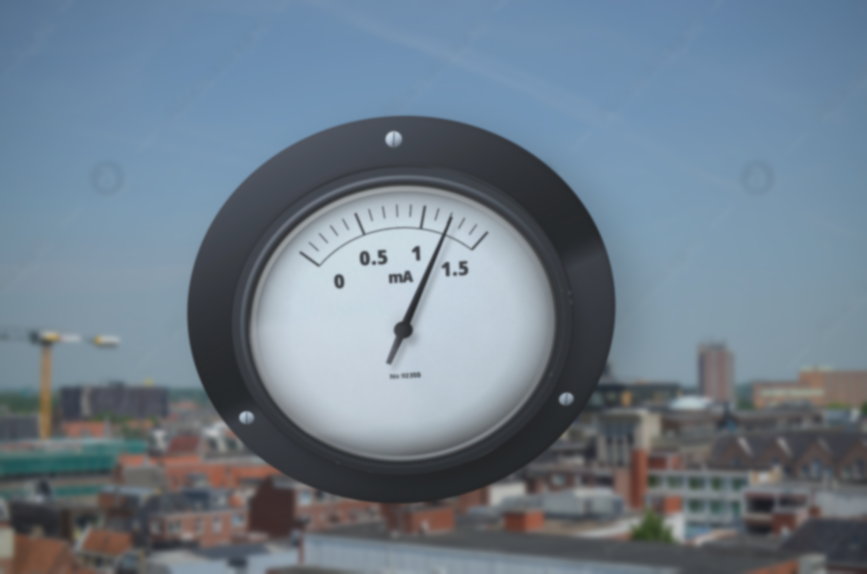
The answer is 1.2 mA
